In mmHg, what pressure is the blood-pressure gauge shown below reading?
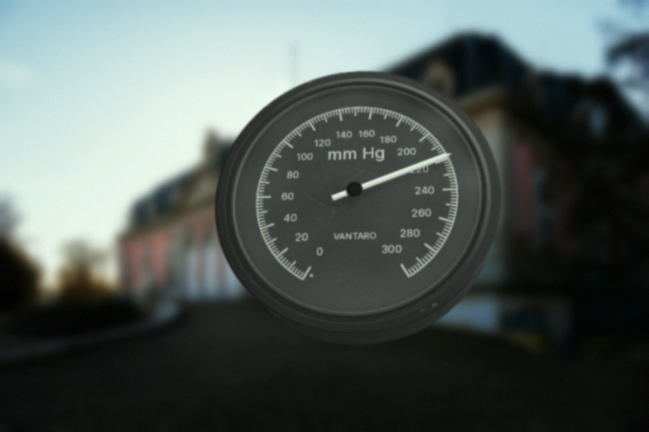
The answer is 220 mmHg
